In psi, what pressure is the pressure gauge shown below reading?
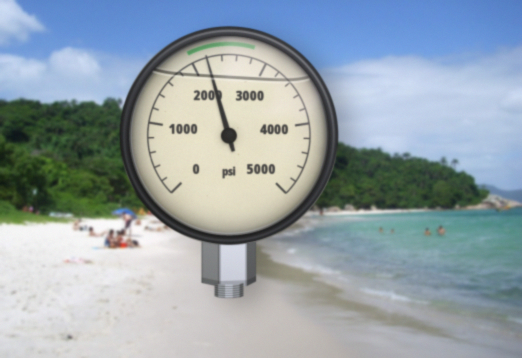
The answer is 2200 psi
